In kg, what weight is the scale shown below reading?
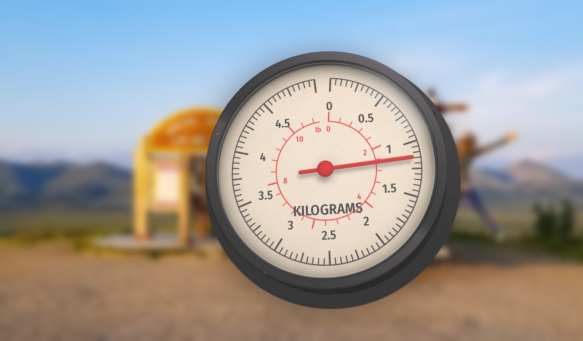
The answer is 1.15 kg
